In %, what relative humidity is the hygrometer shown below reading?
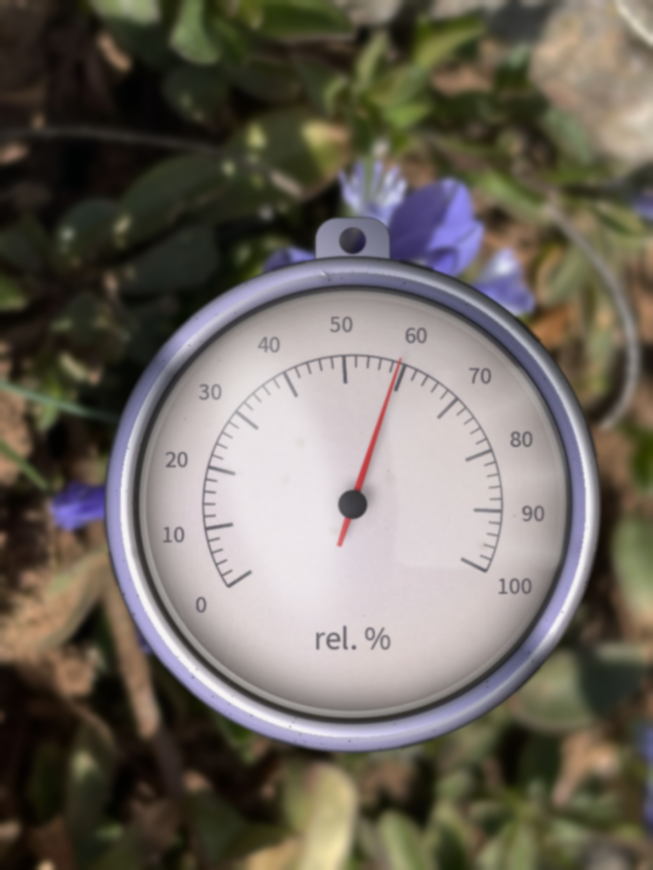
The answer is 59 %
